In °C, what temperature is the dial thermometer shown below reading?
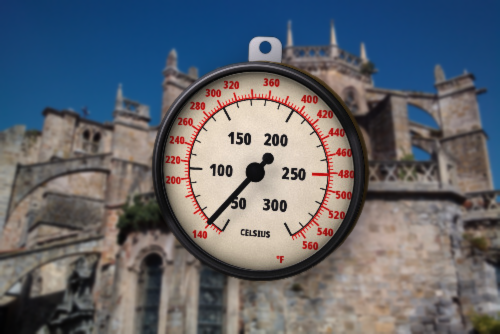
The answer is 60 °C
